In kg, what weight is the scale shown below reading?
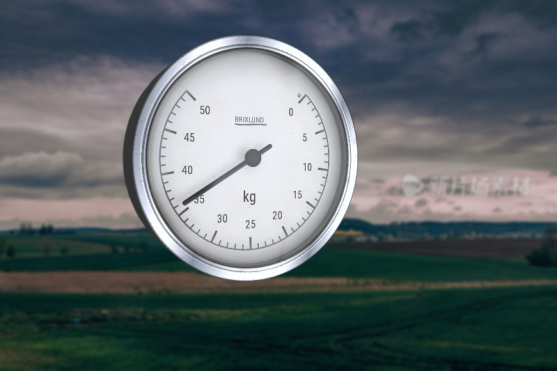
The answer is 36 kg
